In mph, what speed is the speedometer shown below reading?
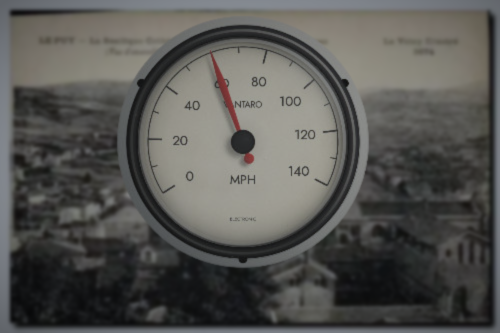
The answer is 60 mph
